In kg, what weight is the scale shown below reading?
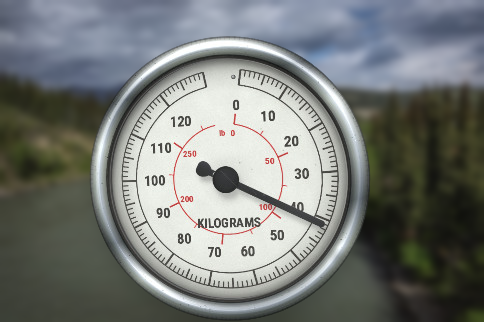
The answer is 41 kg
